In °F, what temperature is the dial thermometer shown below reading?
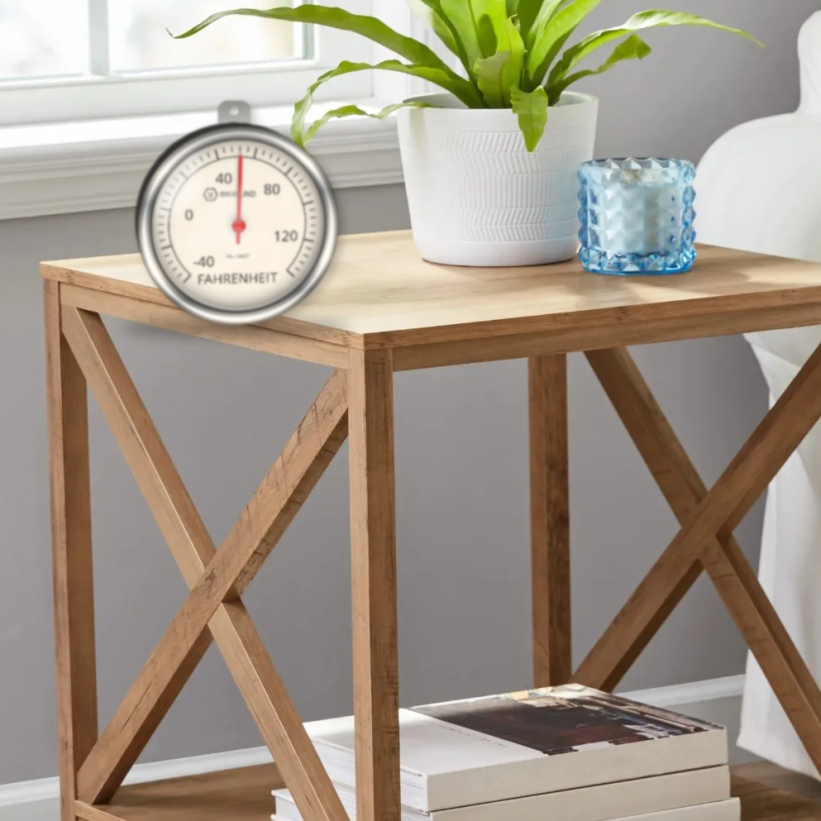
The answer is 52 °F
